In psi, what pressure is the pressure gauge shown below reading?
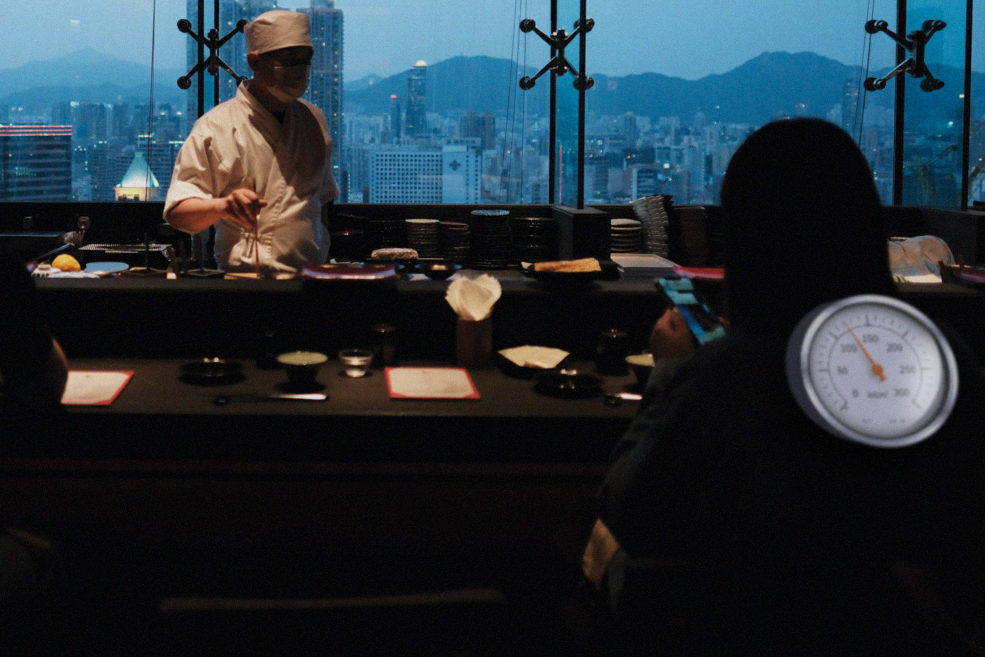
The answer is 120 psi
